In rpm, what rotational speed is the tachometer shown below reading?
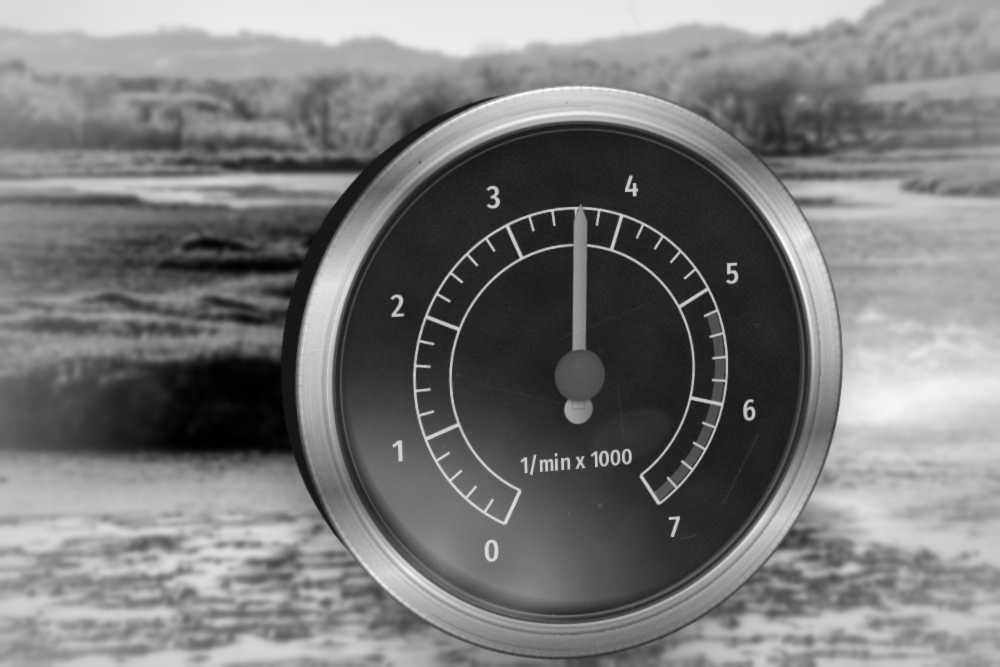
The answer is 3600 rpm
